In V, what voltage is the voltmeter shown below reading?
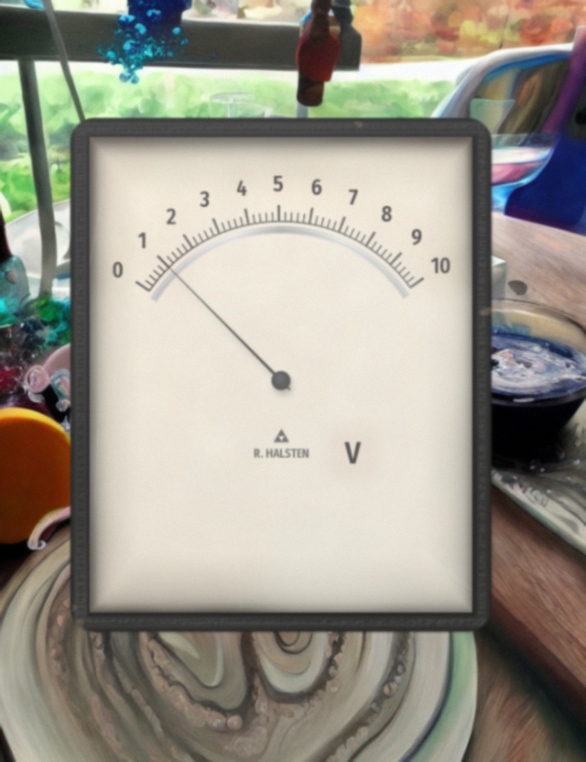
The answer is 1 V
